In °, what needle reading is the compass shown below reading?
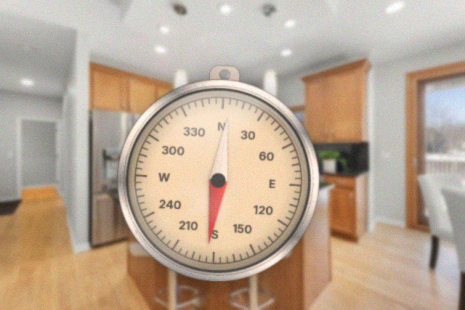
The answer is 185 °
